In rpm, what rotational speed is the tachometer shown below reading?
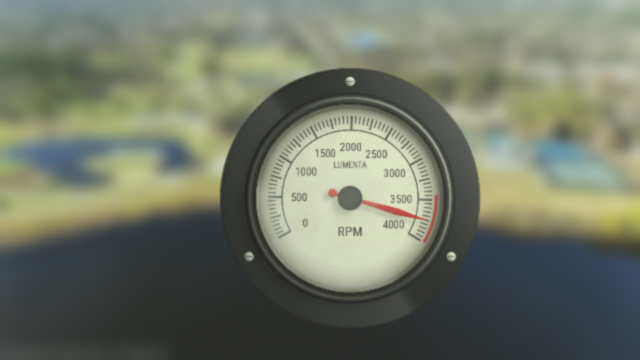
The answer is 3750 rpm
